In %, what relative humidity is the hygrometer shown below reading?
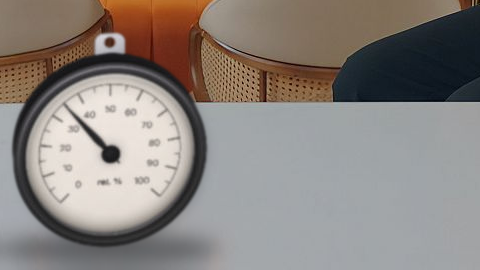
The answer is 35 %
